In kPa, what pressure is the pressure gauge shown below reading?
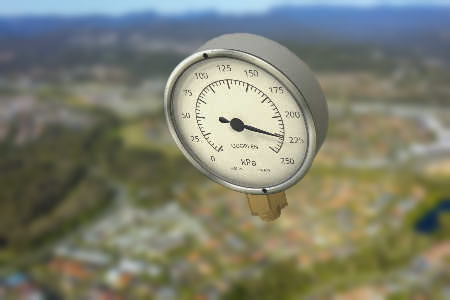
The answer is 225 kPa
